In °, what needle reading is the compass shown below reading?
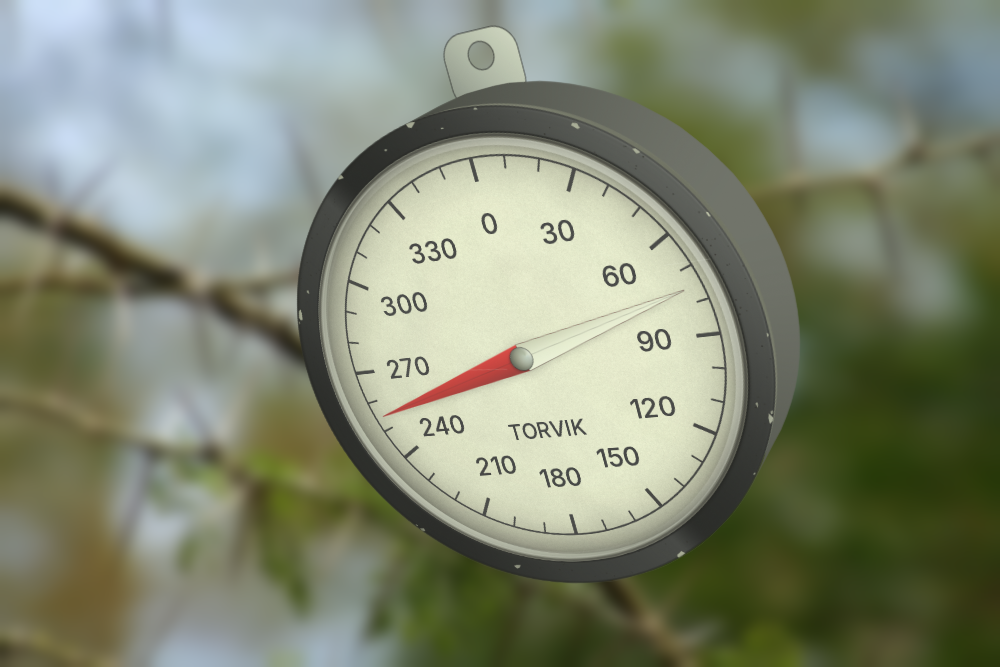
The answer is 255 °
